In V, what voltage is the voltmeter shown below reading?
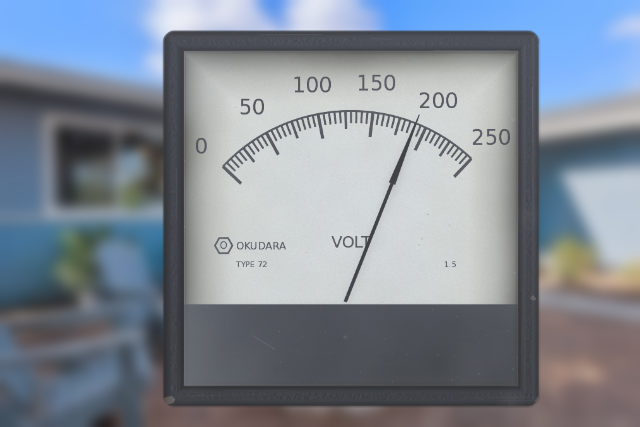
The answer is 190 V
